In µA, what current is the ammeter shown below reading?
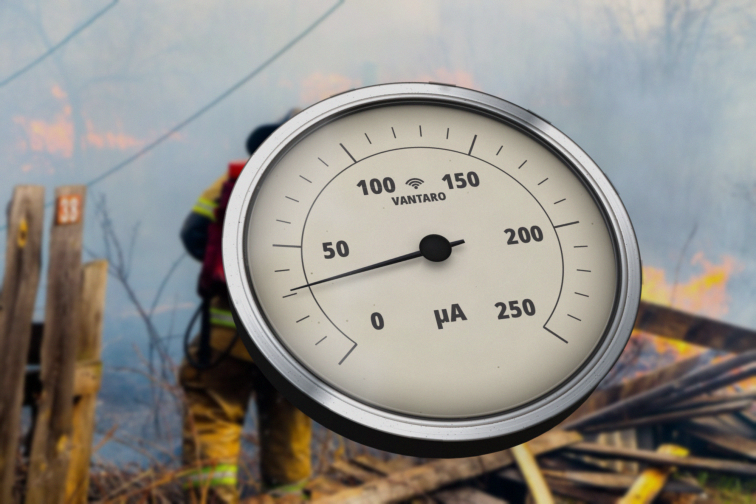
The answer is 30 µA
